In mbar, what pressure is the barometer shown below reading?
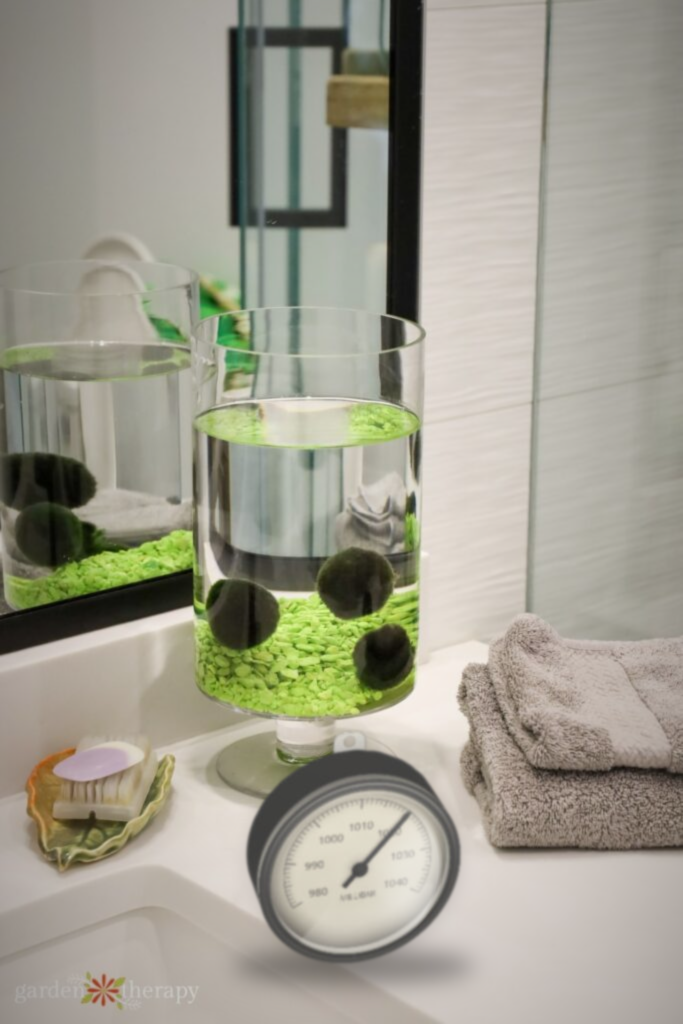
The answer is 1020 mbar
